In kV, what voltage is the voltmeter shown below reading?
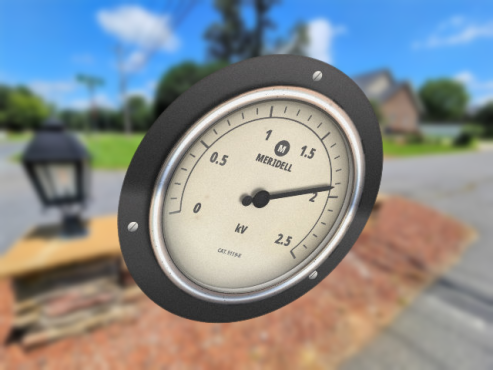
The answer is 1.9 kV
